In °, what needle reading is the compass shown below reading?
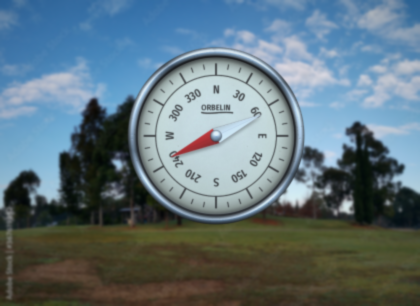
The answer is 245 °
